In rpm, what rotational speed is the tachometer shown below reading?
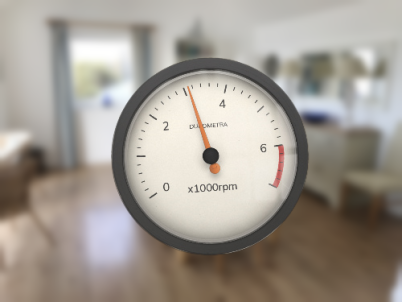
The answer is 3100 rpm
